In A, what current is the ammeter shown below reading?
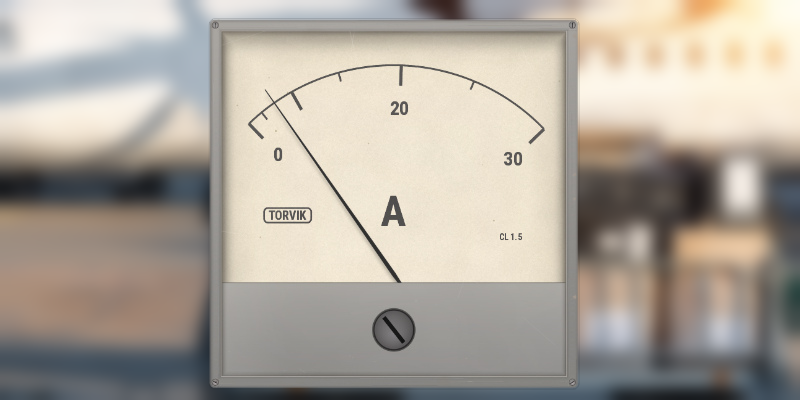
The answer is 7.5 A
